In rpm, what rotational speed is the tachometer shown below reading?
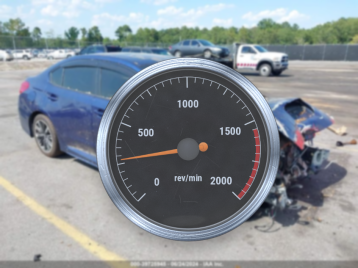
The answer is 275 rpm
